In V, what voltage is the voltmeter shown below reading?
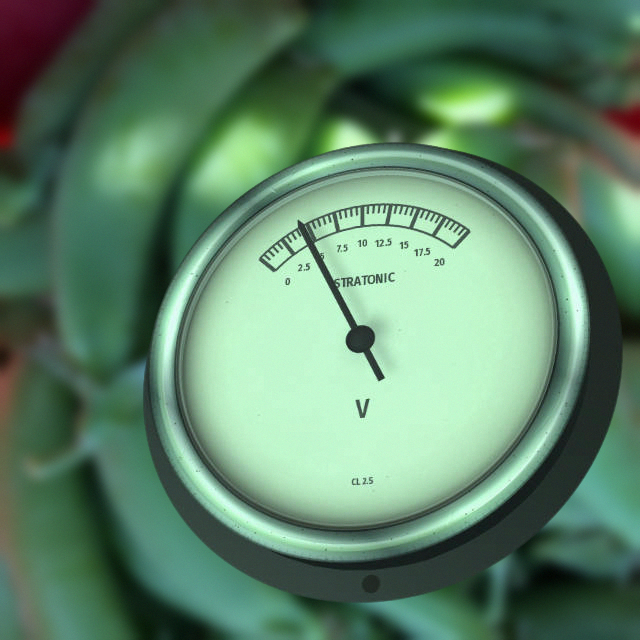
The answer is 4.5 V
